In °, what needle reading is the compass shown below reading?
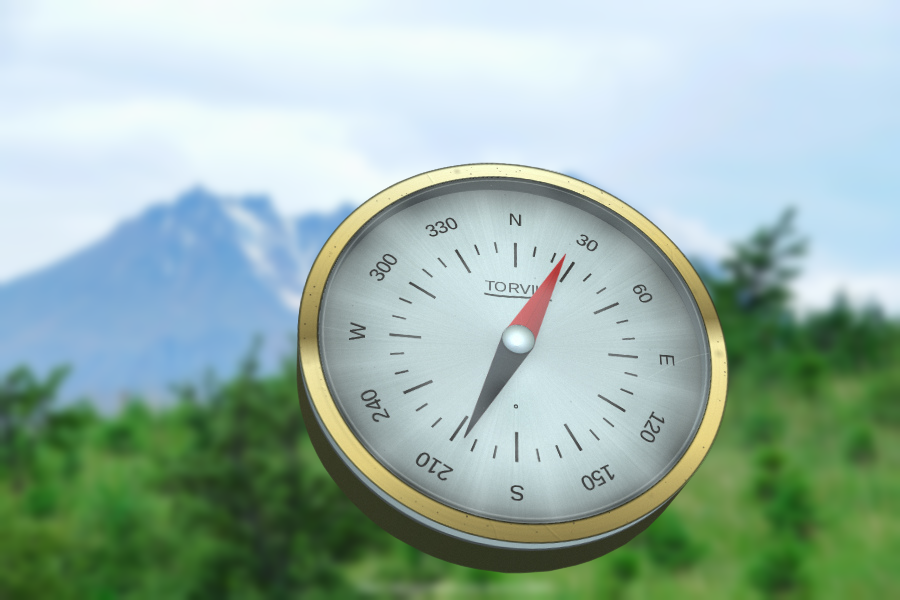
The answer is 25 °
